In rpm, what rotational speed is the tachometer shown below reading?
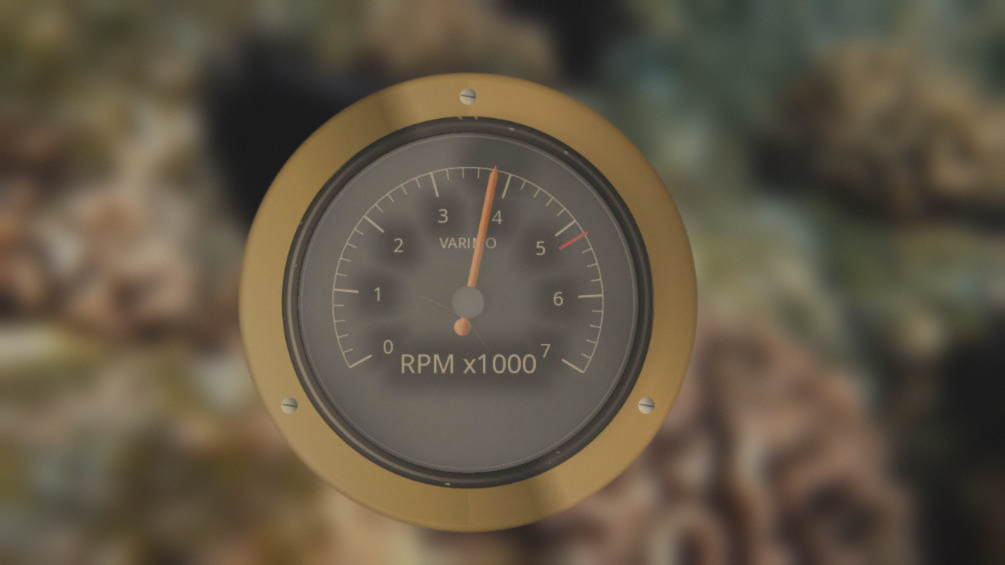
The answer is 3800 rpm
